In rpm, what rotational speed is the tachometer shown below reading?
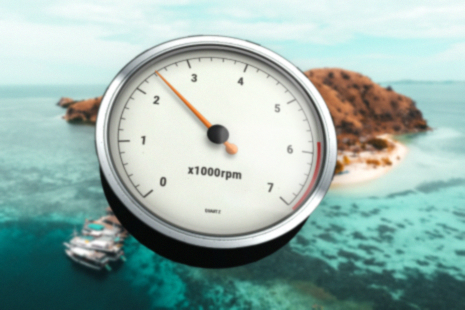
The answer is 2400 rpm
